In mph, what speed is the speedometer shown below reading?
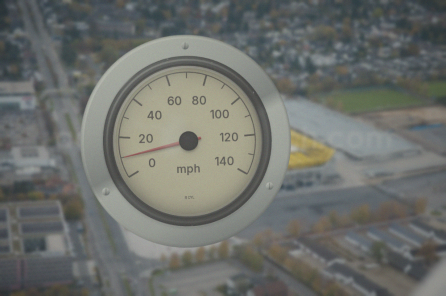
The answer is 10 mph
